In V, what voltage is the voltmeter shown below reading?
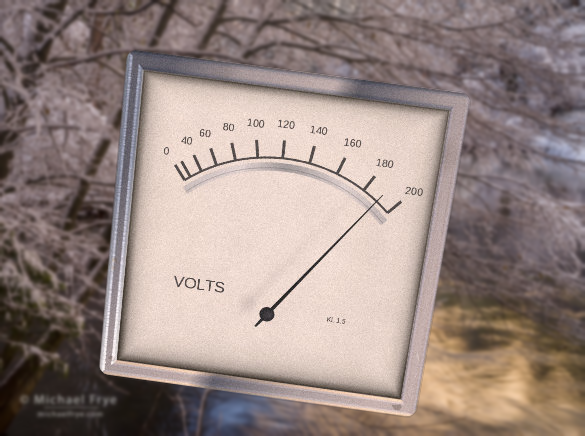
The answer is 190 V
